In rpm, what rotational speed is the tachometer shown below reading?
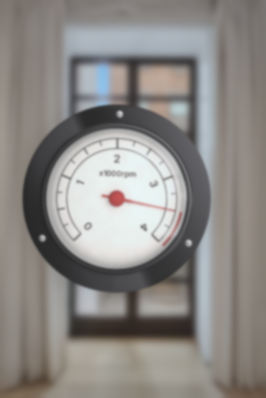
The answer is 3500 rpm
